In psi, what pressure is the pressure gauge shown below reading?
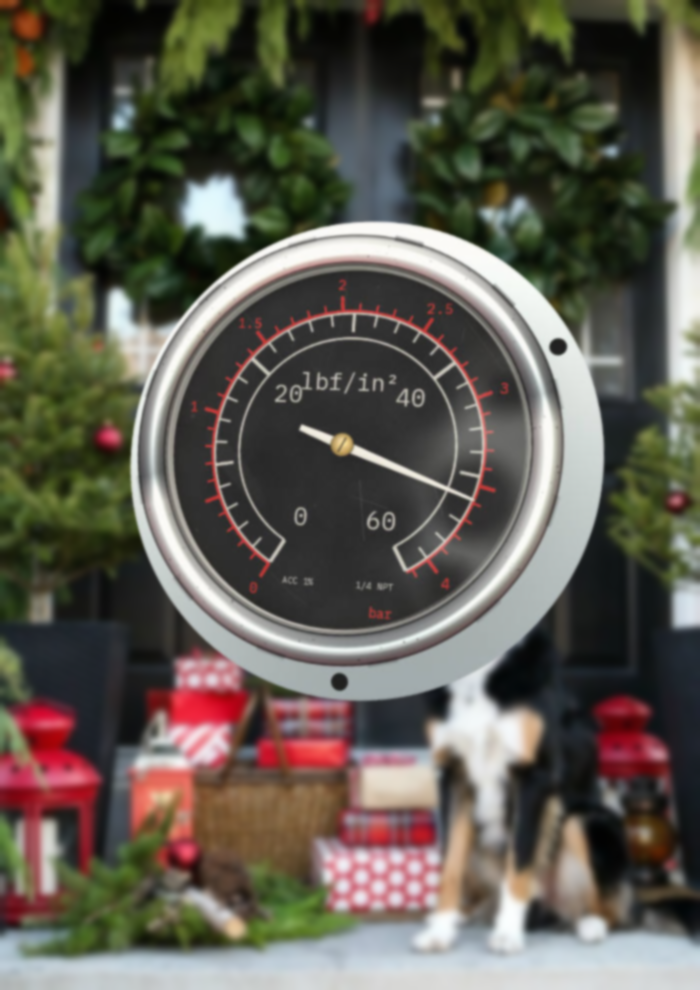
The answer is 52 psi
